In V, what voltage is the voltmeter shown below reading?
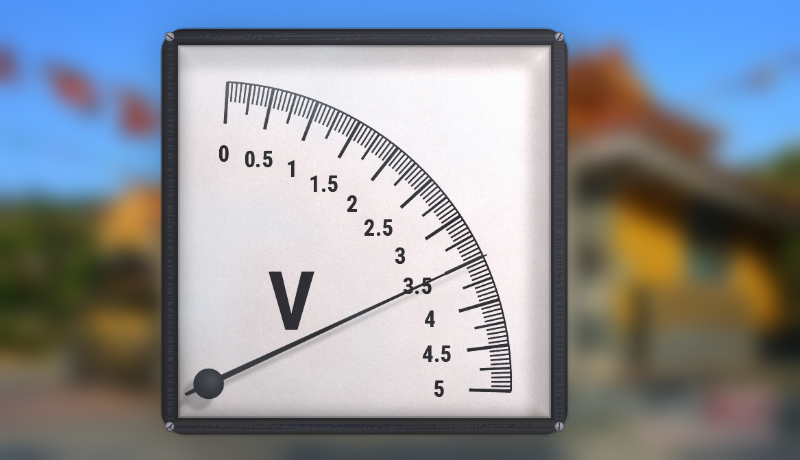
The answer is 3.5 V
